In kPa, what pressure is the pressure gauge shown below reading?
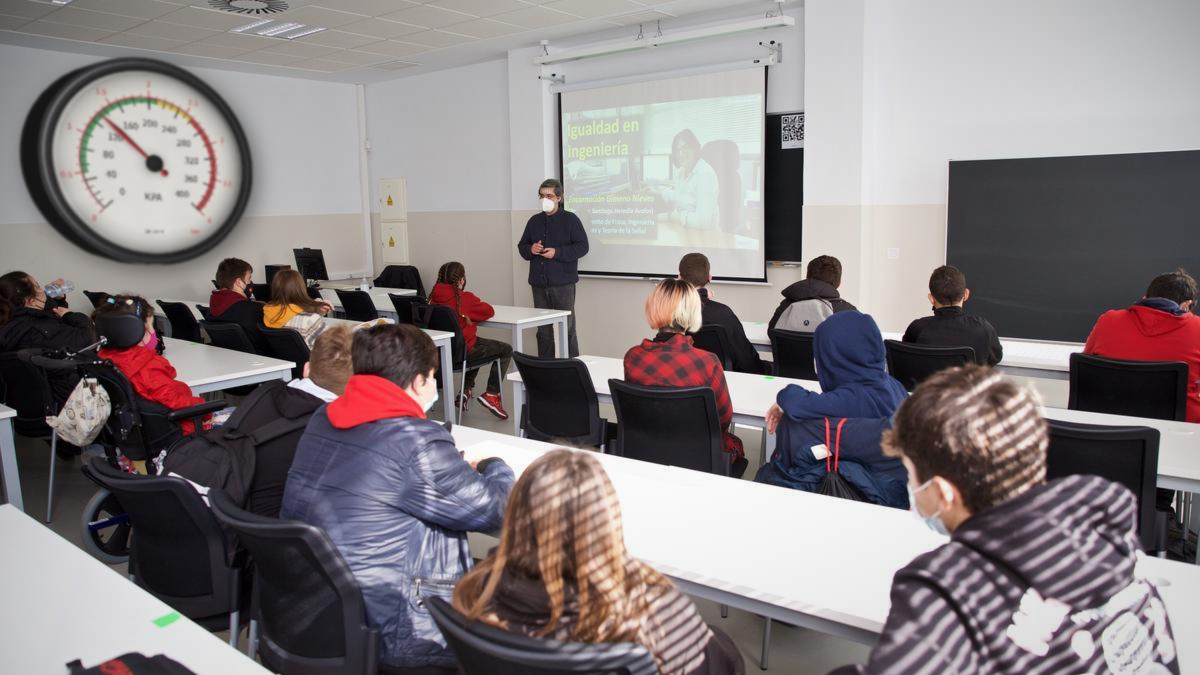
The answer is 130 kPa
